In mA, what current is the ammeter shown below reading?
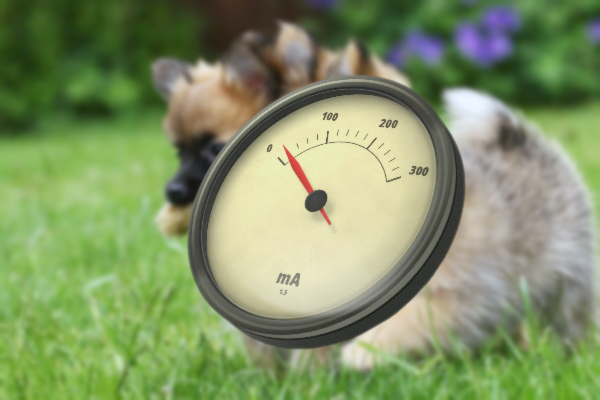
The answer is 20 mA
